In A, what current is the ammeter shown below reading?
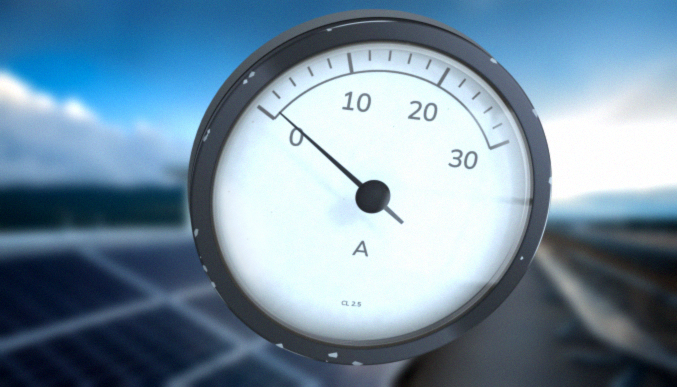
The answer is 1 A
